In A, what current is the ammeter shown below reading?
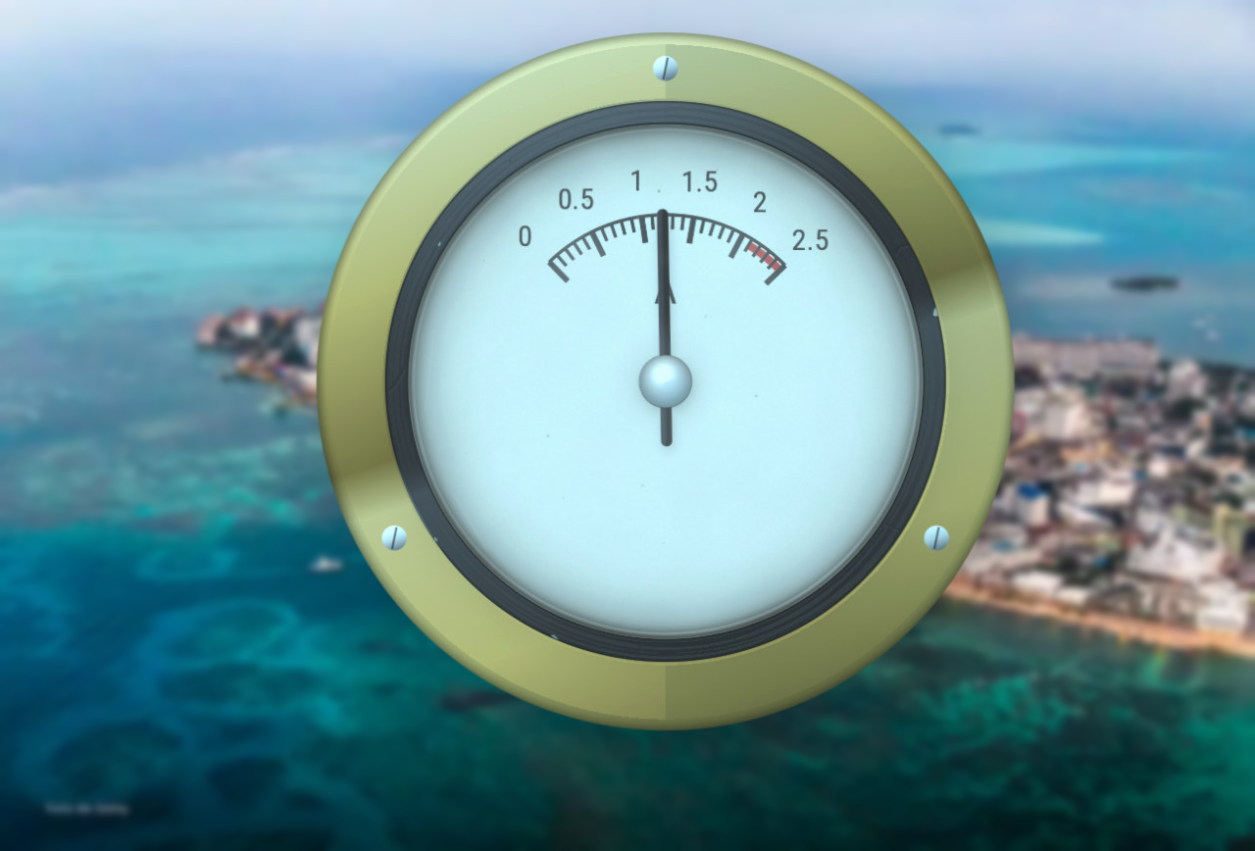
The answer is 1.2 A
